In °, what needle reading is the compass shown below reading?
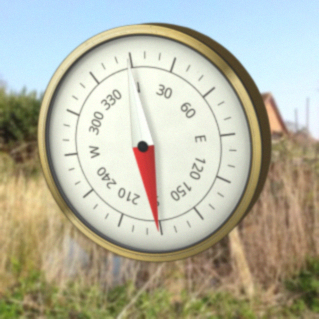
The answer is 180 °
